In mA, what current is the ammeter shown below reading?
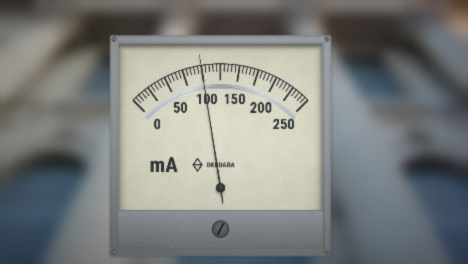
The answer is 100 mA
